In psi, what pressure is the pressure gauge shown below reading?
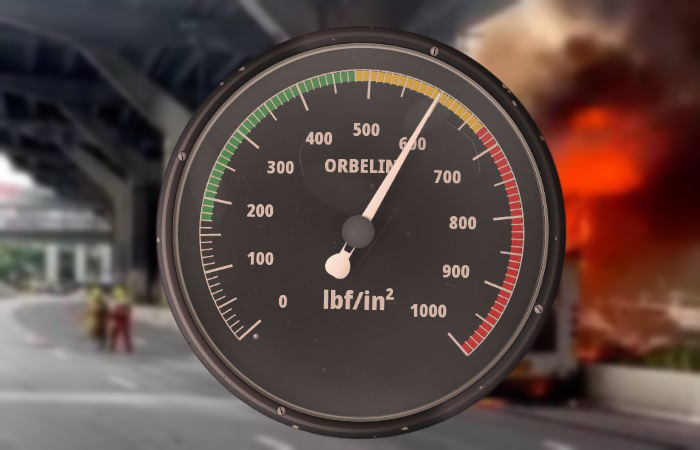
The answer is 600 psi
